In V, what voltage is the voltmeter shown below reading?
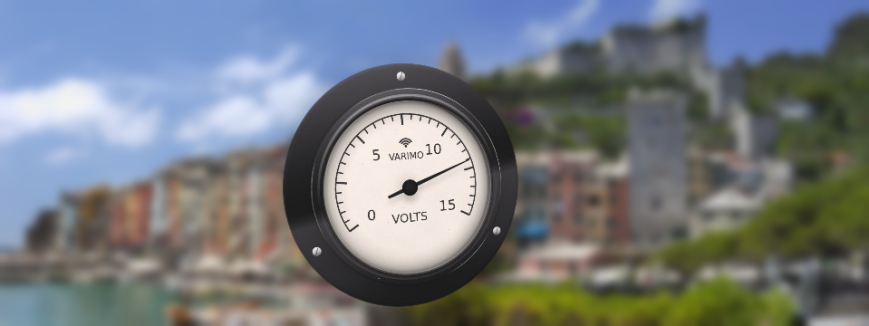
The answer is 12 V
